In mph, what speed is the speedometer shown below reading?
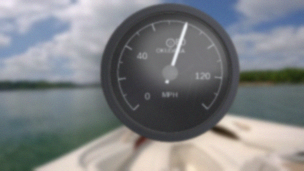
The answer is 80 mph
